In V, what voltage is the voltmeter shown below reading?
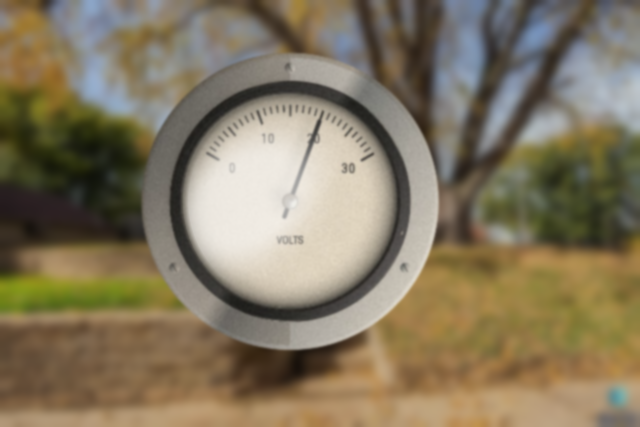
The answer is 20 V
